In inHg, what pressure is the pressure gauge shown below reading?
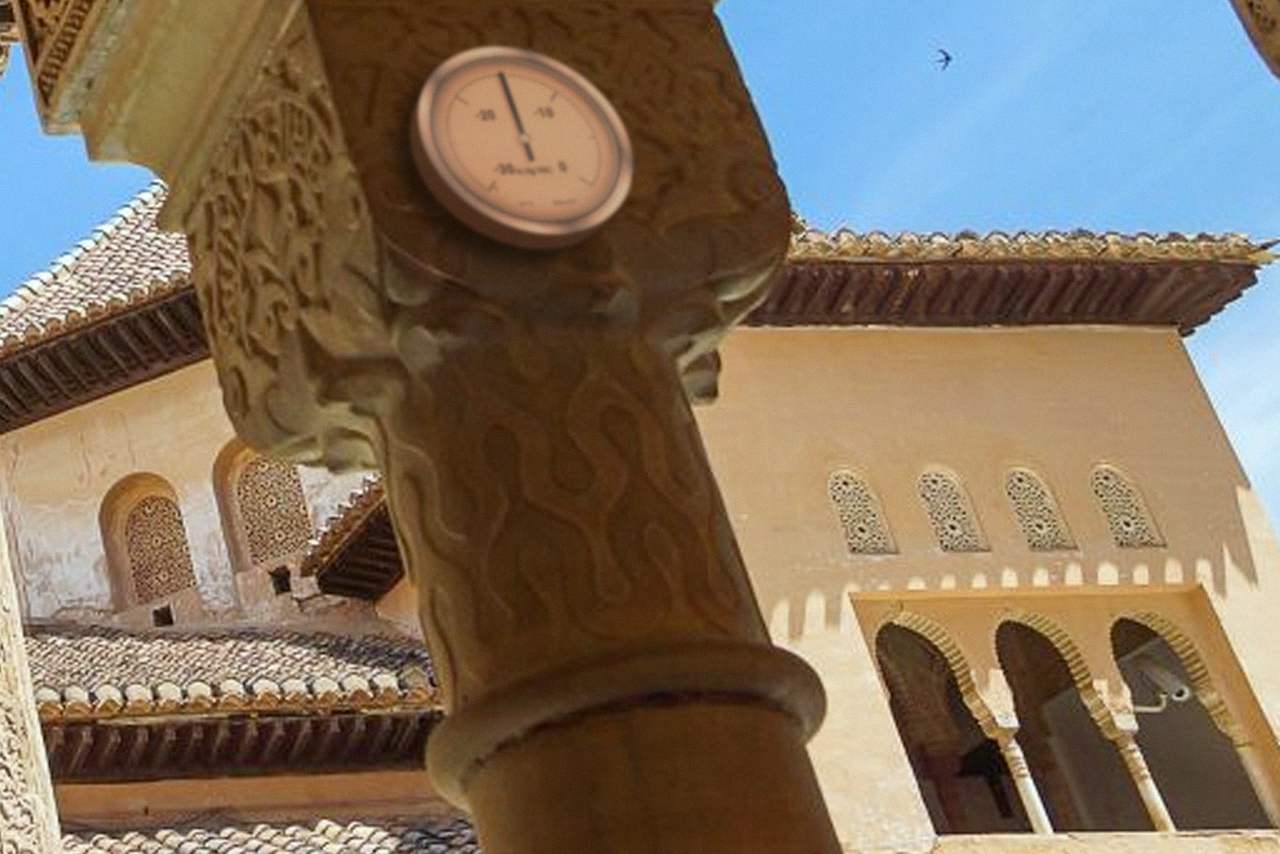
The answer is -15 inHg
